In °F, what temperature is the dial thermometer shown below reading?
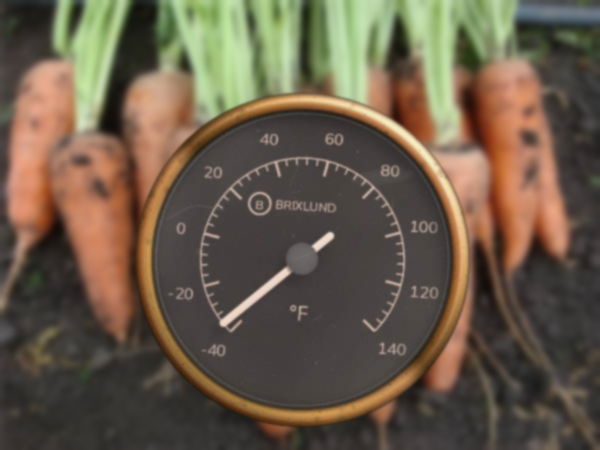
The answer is -36 °F
